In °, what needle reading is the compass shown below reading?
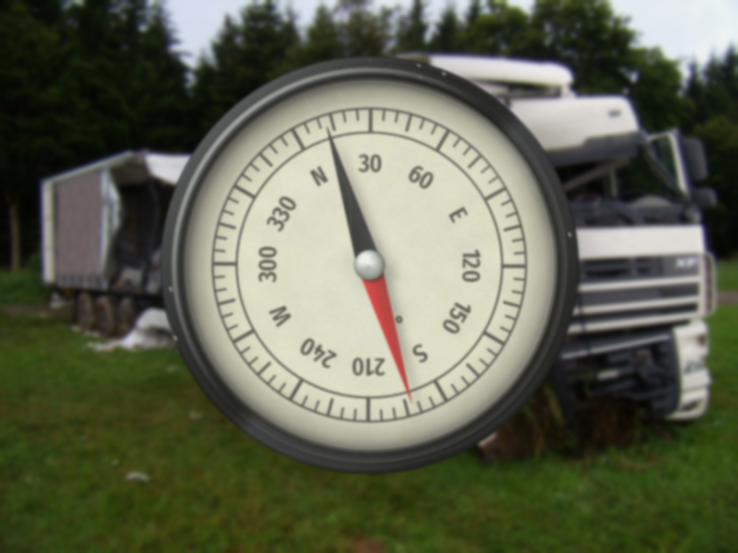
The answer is 192.5 °
